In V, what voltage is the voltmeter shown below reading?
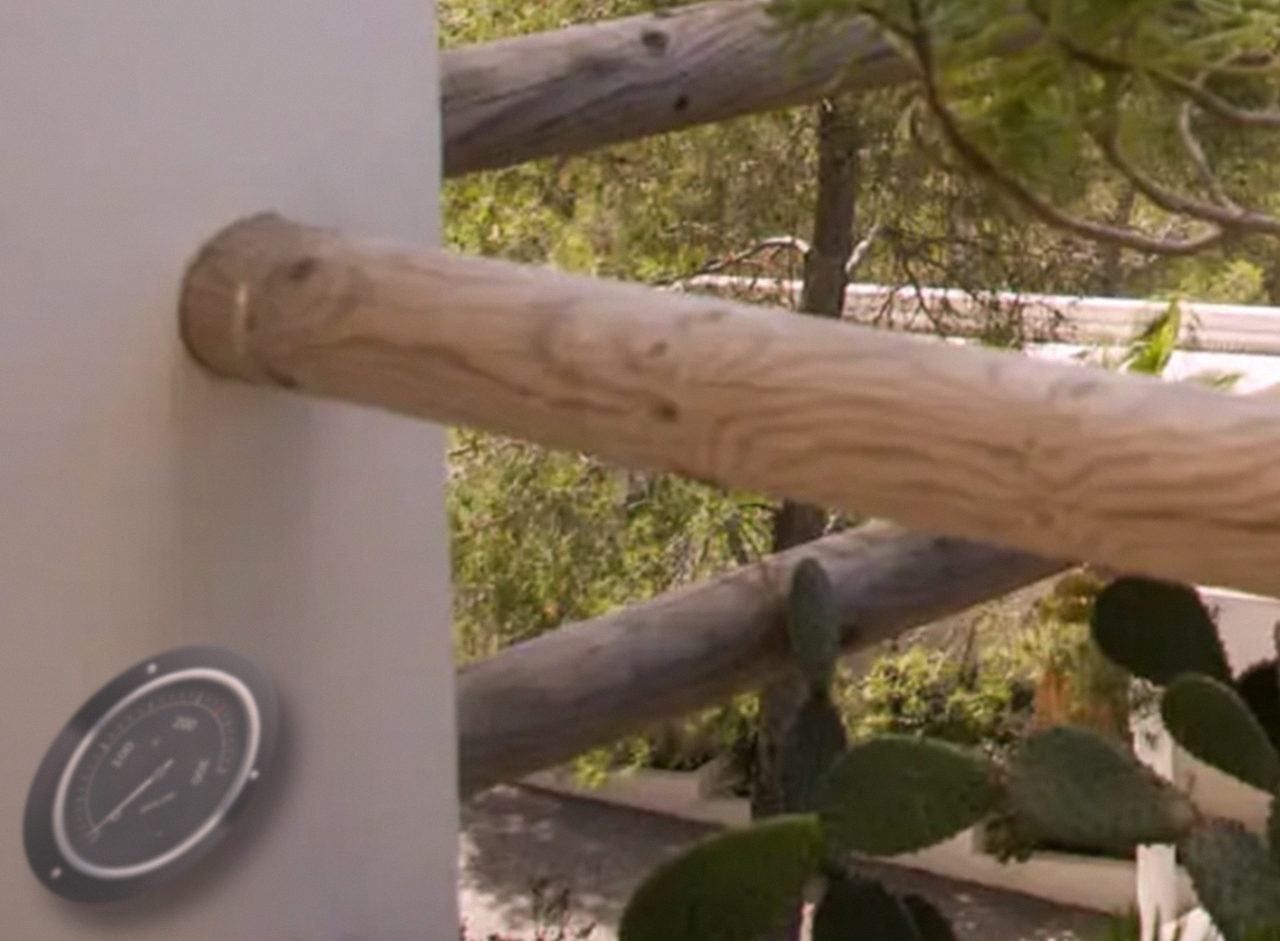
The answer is 10 V
